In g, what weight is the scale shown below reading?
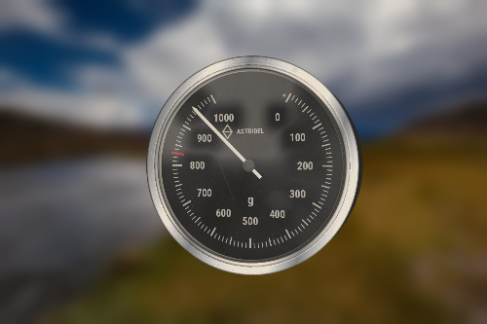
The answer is 950 g
